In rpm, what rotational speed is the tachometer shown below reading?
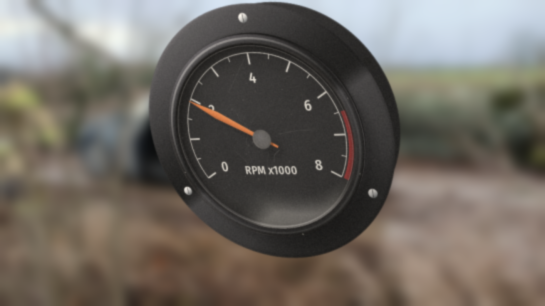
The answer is 2000 rpm
